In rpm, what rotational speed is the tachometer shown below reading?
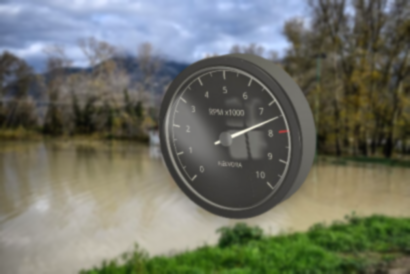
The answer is 7500 rpm
